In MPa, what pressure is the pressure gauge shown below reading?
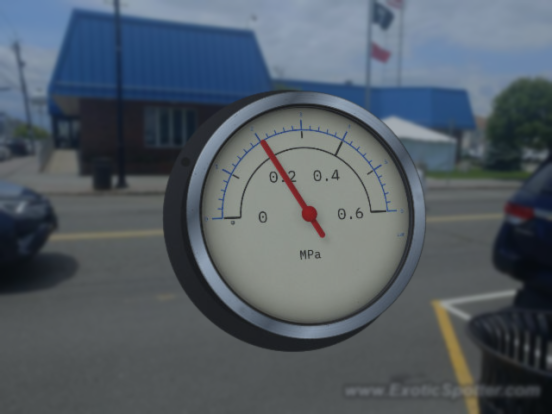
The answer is 0.2 MPa
